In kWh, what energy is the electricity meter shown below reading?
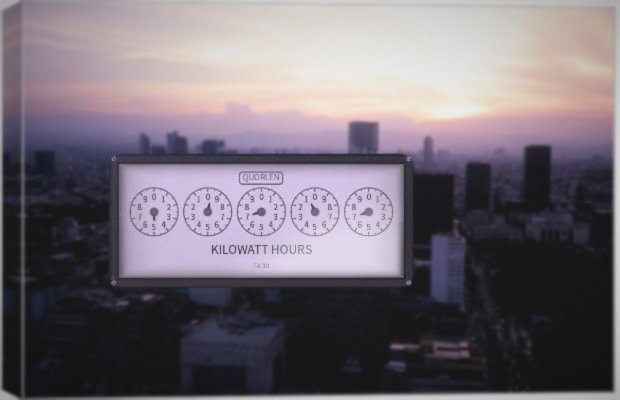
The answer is 49707 kWh
